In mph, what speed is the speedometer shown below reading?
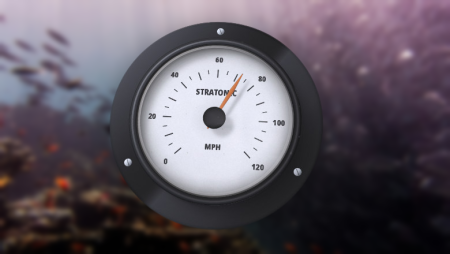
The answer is 72.5 mph
